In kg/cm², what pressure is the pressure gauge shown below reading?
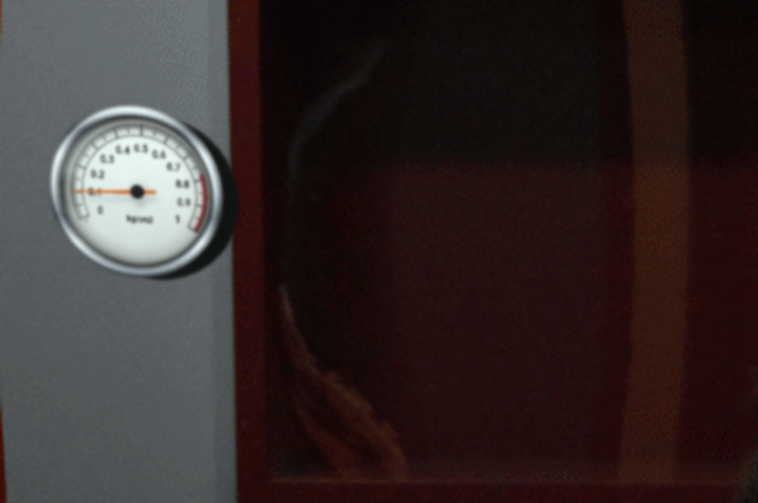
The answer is 0.1 kg/cm²
